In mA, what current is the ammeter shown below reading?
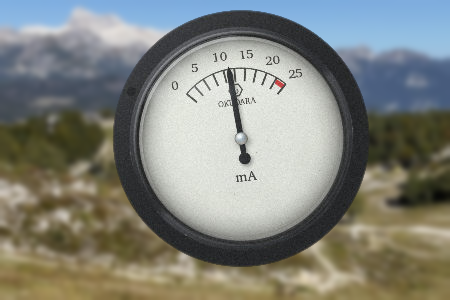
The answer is 11.25 mA
